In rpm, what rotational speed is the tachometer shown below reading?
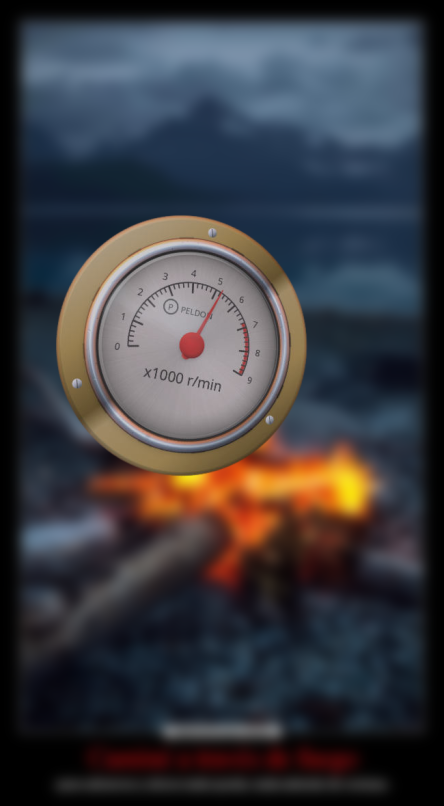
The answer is 5200 rpm
